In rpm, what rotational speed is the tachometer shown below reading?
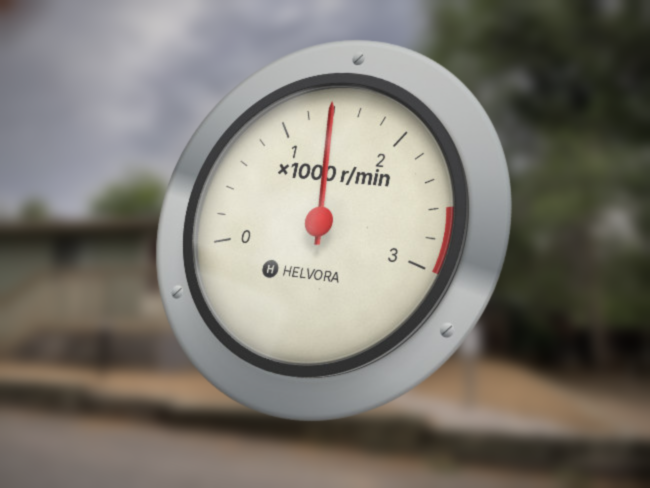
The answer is 1400 rpm
